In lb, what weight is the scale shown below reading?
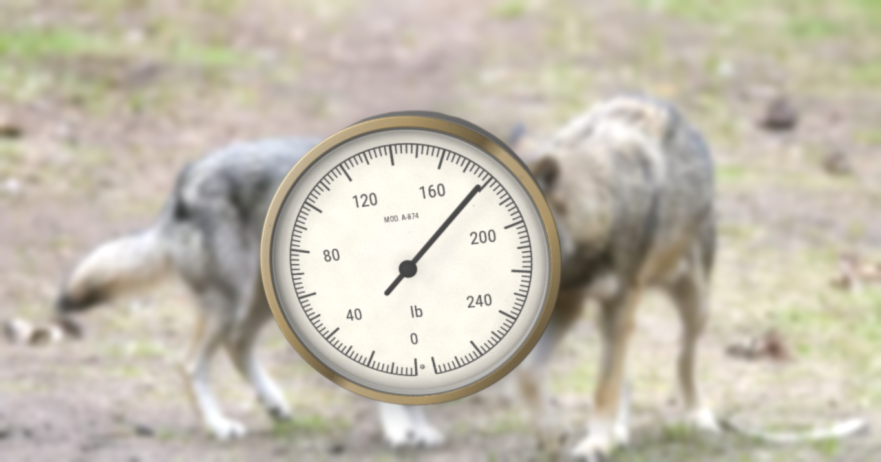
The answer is 178 lb
